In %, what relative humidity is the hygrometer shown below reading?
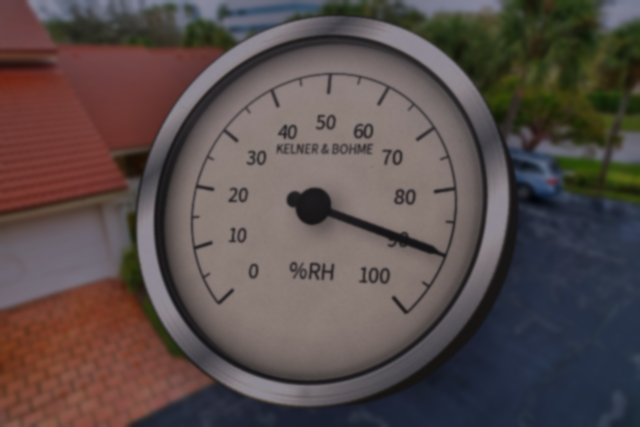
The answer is 90 %
